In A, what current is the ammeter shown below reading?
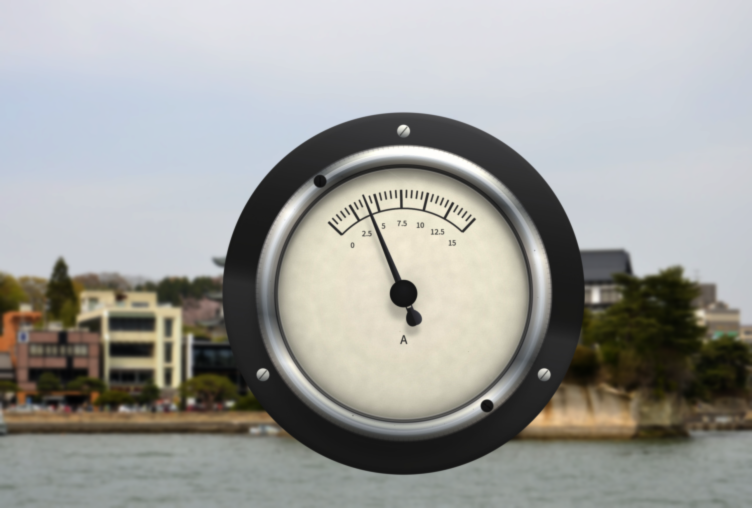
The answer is 4 A
